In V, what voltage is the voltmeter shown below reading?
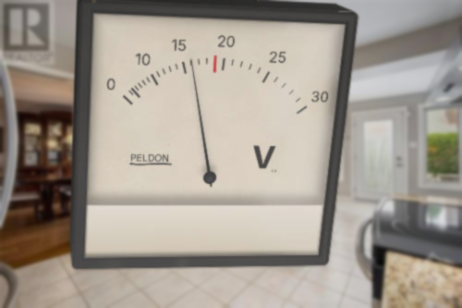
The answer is 16 V
